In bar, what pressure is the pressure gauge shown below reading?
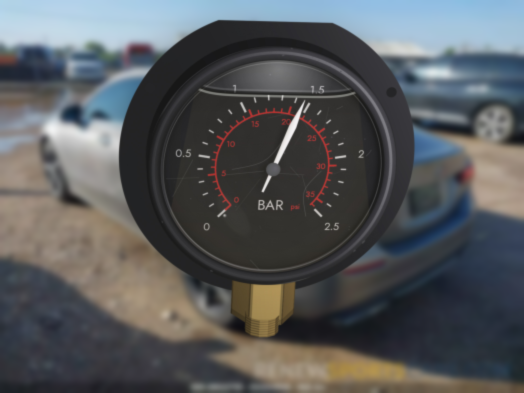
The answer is 1.45 bar
